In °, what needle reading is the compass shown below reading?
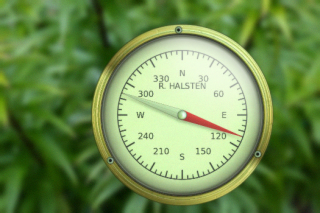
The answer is 110 °
